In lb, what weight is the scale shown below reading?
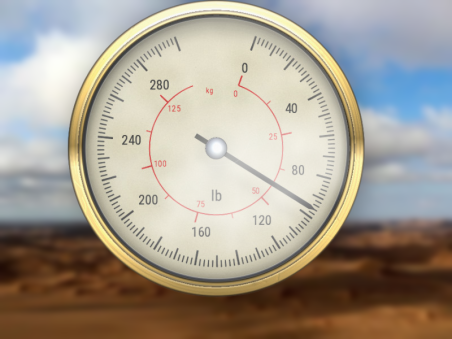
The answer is 96 lb
